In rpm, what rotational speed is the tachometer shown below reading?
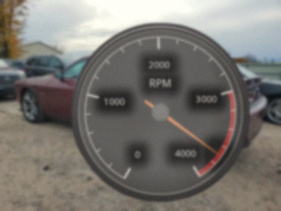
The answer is 3700 rpm
